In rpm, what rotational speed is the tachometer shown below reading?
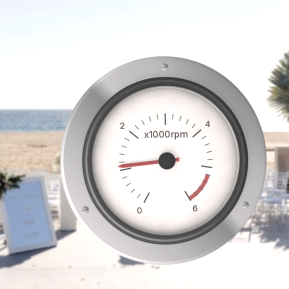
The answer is 1100 rpm
